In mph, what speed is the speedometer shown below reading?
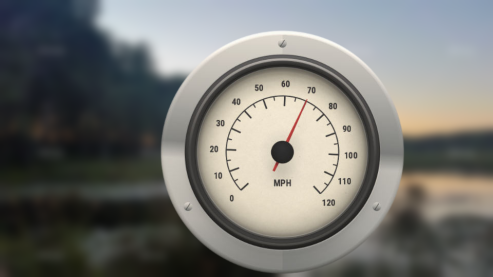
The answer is 70 mph
